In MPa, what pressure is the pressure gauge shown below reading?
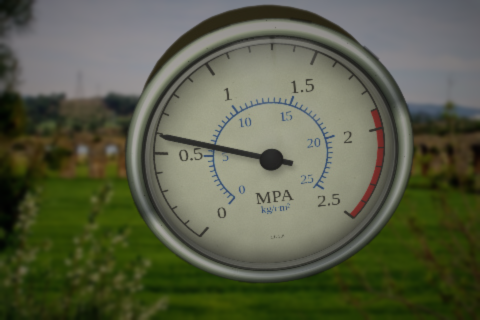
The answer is 0.6 MPa
